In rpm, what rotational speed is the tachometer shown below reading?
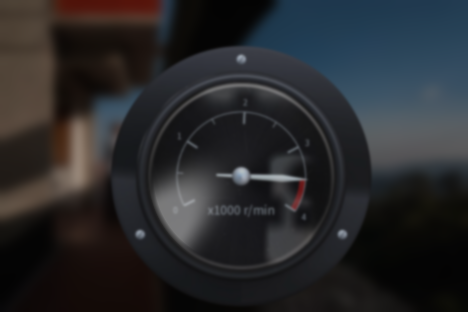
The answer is 3500 rpm
